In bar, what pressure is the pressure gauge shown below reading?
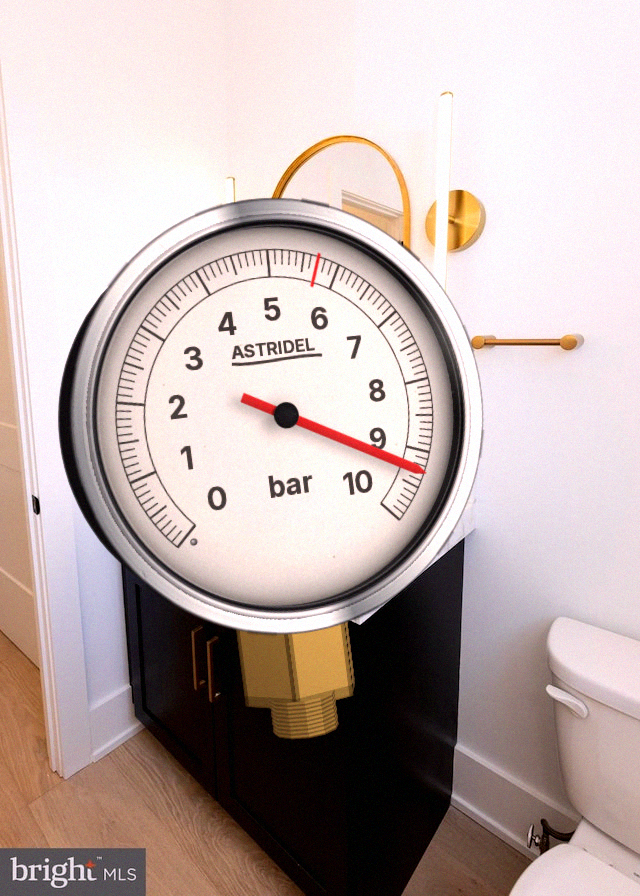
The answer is 9.3 bar
